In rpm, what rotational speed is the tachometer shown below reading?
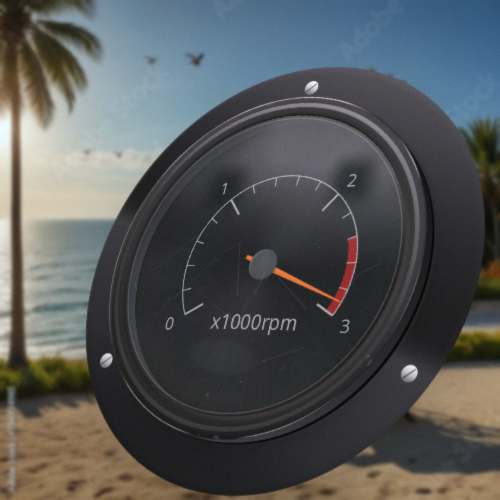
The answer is 2900 rpm
